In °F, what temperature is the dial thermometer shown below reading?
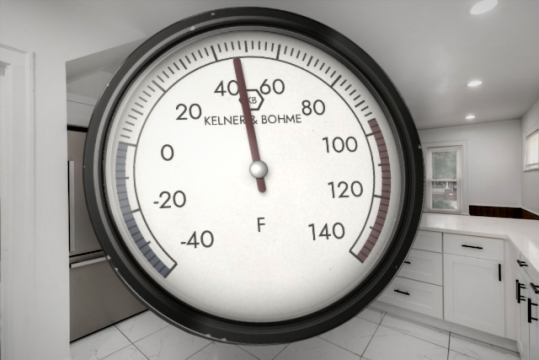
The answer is 46 °F
